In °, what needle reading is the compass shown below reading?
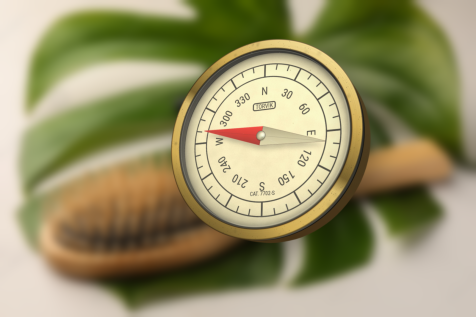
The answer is 280 °
